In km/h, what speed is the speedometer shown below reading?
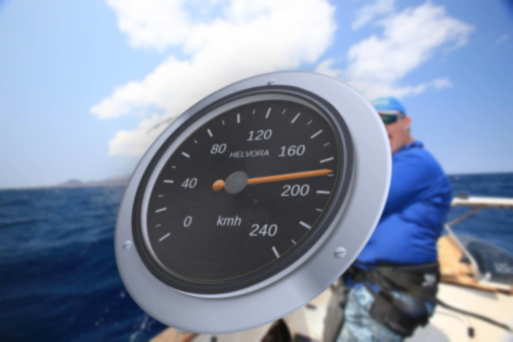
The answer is 190 km/h
